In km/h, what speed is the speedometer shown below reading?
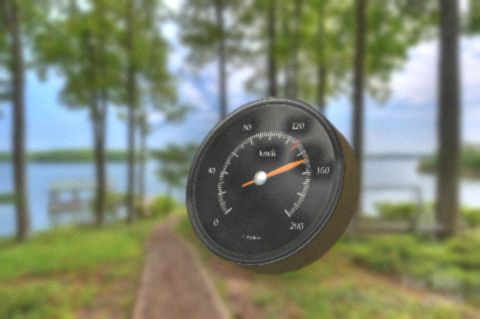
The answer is 150 km/h
